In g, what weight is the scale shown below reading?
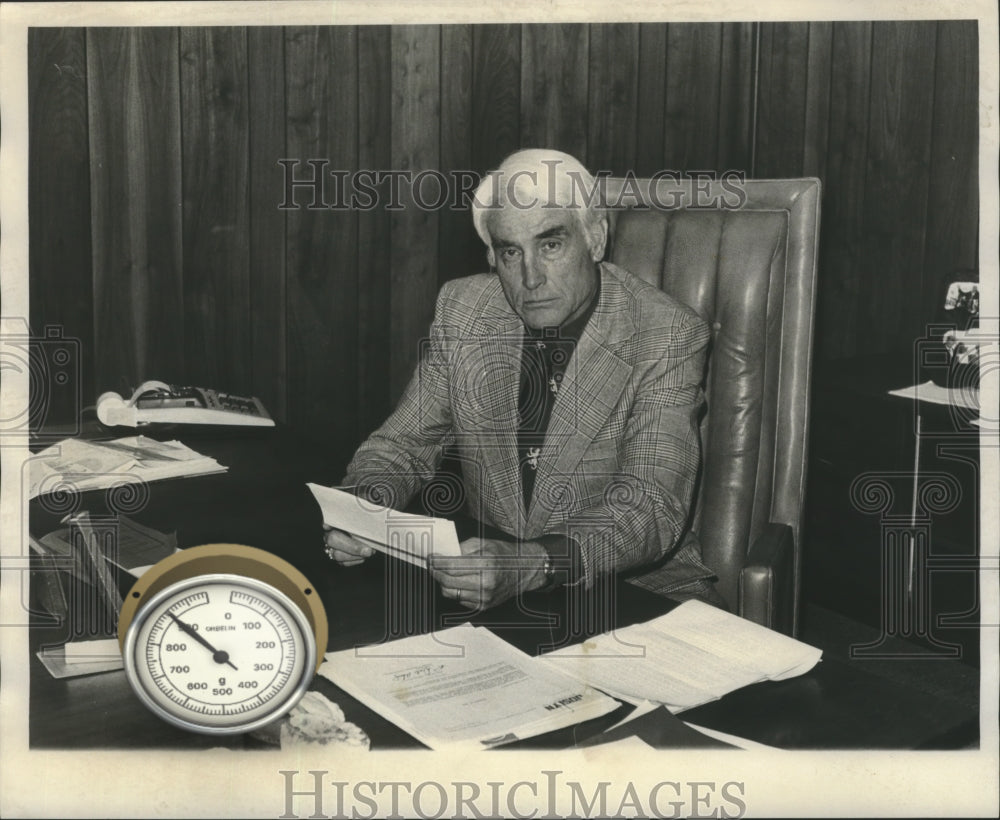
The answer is 900 g
